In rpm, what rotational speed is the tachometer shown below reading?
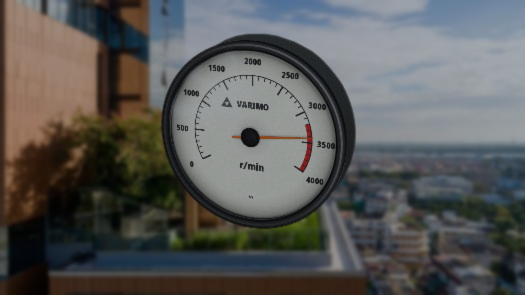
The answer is 3400 rpm
